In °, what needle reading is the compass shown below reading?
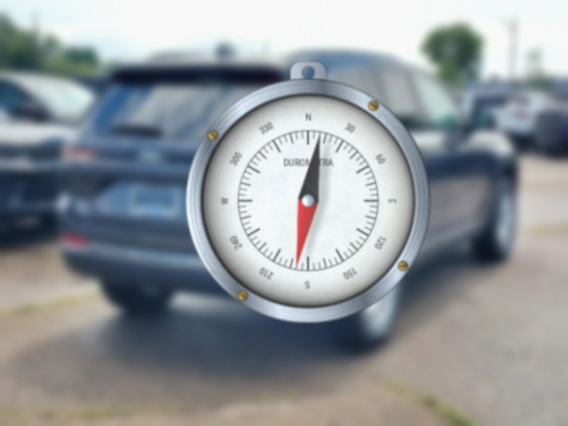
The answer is 190 °
